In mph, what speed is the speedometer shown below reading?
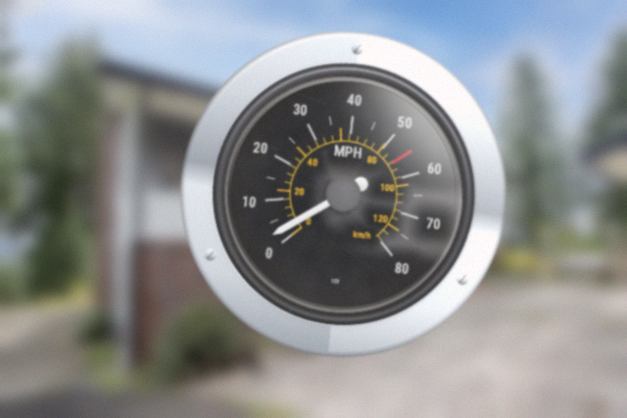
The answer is 2.5 mph
